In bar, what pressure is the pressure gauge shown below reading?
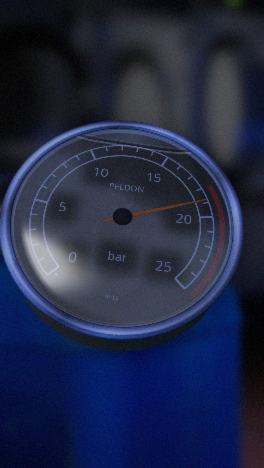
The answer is 19 bar
